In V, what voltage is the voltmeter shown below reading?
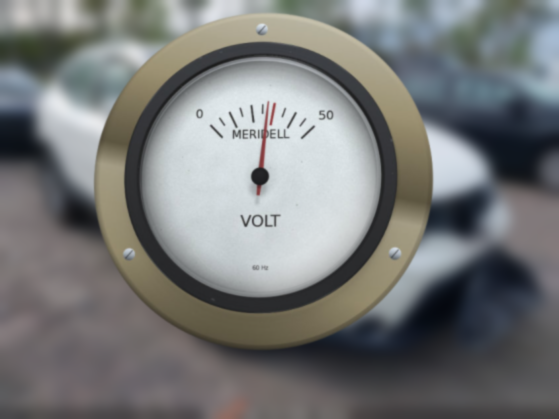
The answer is 27.5 V
